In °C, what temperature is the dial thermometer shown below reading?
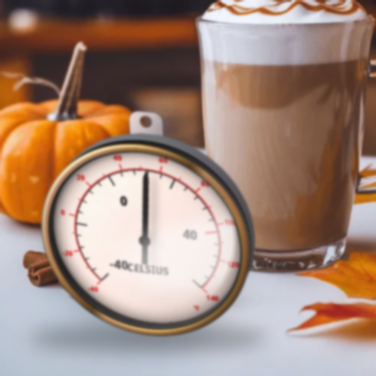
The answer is 12 °C
